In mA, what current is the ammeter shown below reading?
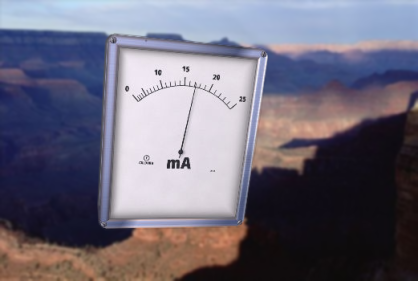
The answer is 17 mA
